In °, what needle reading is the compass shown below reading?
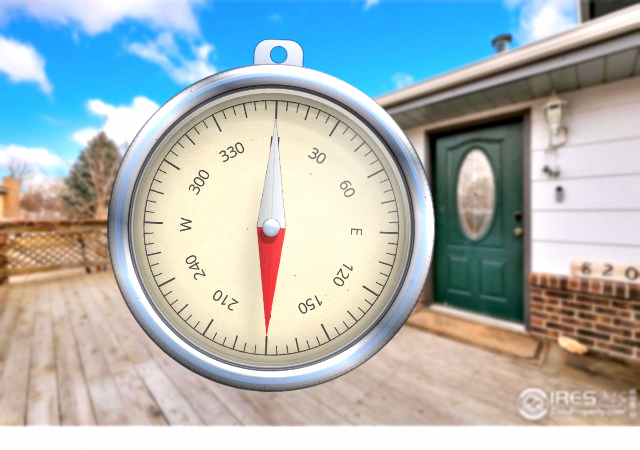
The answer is 180 °
